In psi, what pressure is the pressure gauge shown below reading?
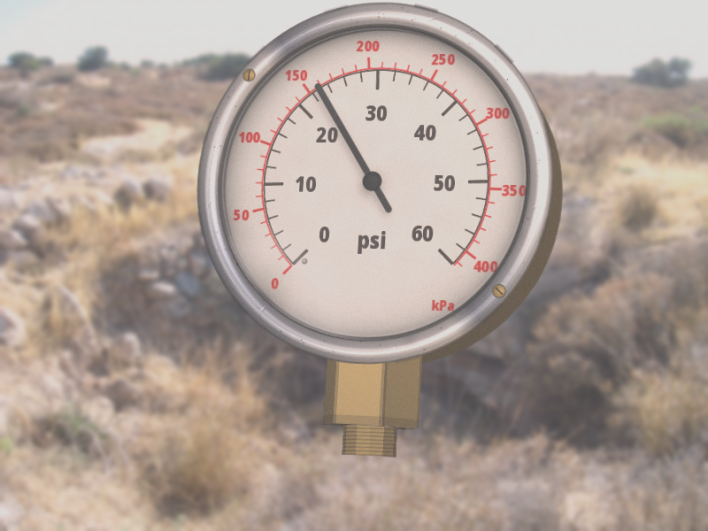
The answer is 23 psi
